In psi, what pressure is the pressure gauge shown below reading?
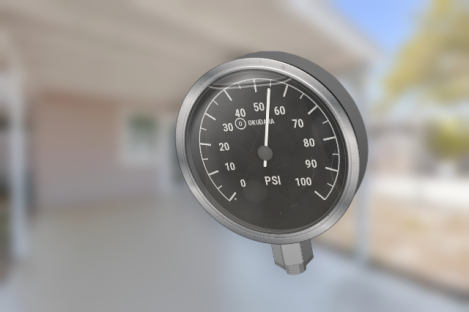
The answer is 55 psi
